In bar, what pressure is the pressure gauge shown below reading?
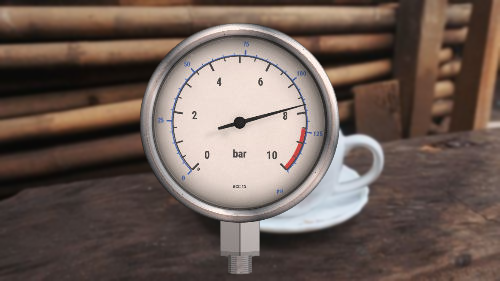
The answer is 7.75 bar
